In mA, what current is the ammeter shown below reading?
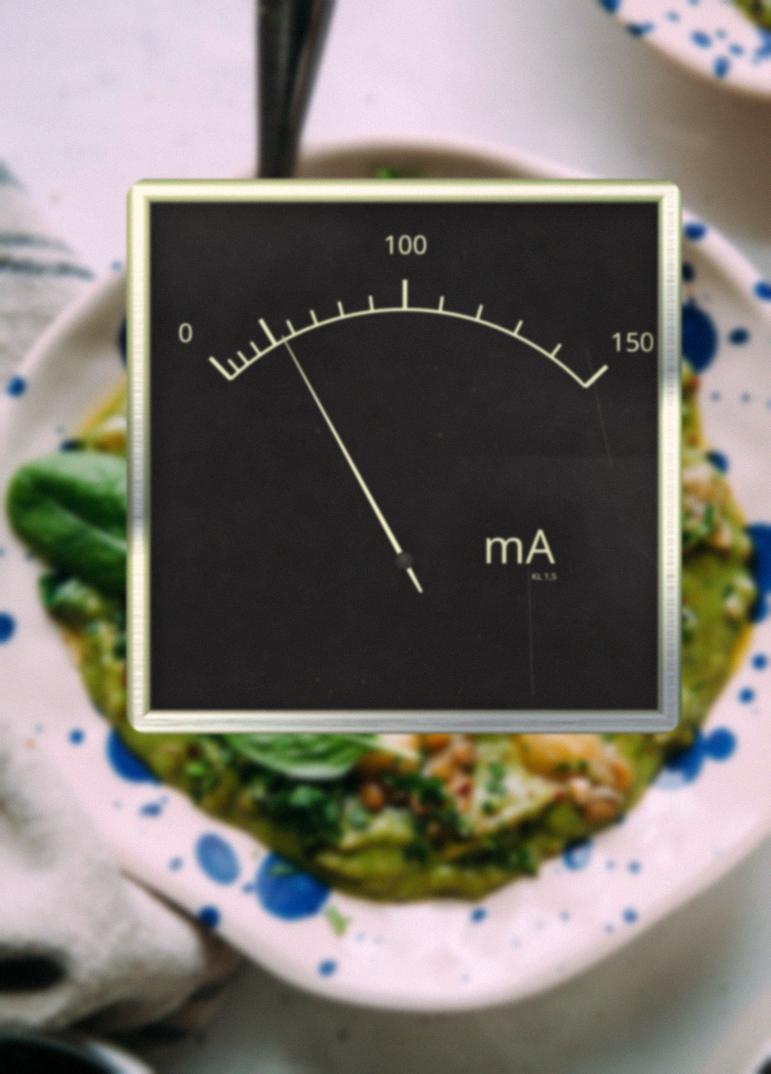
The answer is 55 mA
